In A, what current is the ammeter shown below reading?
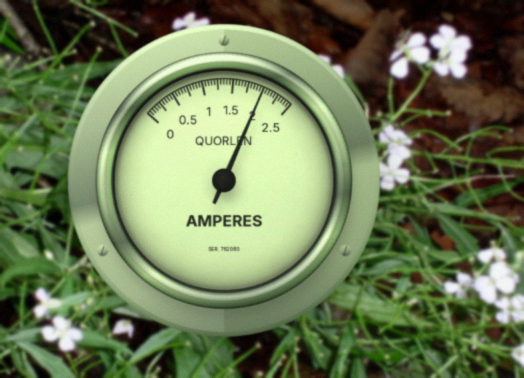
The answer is 2 A
